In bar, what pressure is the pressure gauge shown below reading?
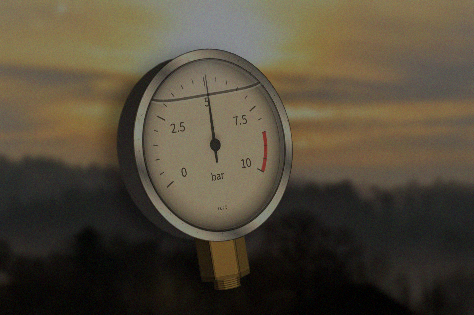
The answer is 5 bar
